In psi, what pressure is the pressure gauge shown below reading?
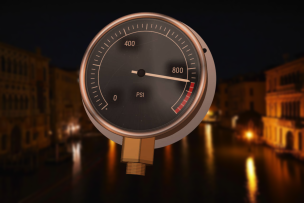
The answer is 860 psi
